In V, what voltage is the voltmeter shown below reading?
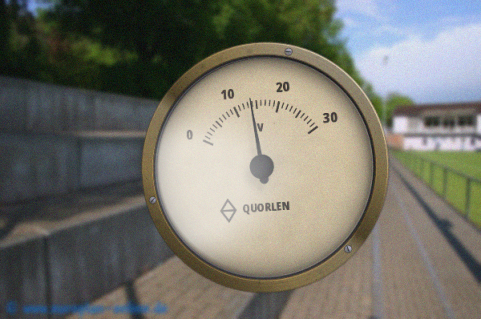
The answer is 14 V
